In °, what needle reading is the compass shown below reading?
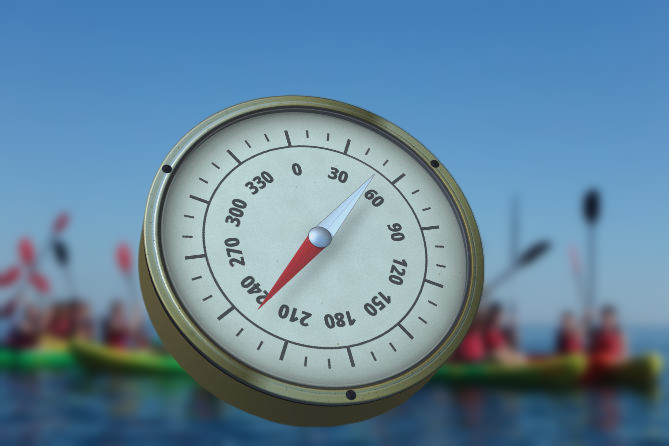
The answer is 230 °
